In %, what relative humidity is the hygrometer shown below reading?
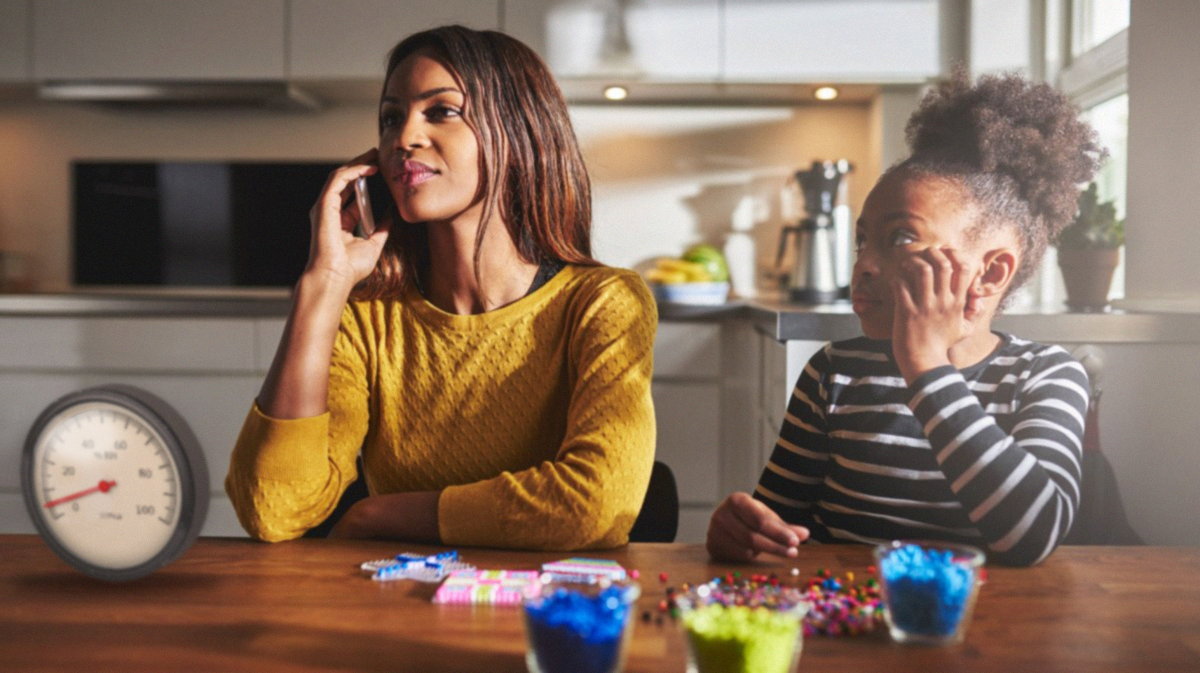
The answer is 5 %
